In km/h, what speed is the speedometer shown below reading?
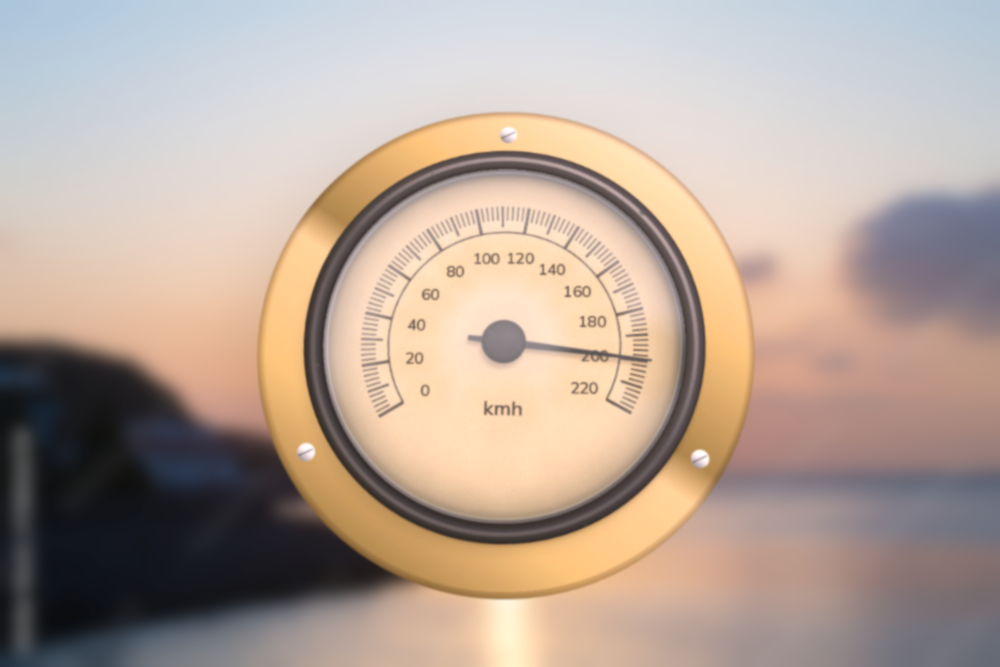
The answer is 200 km/h
